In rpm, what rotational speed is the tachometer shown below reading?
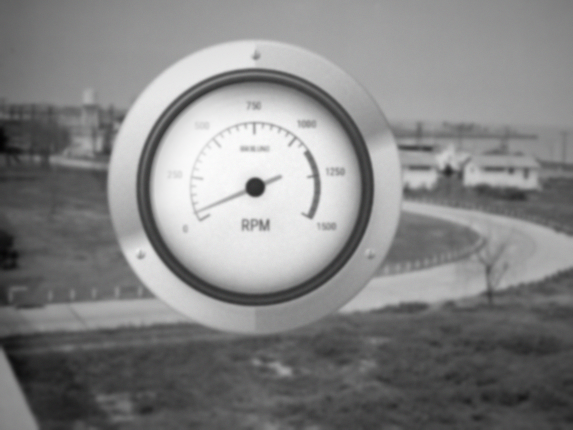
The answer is 50 rpm
